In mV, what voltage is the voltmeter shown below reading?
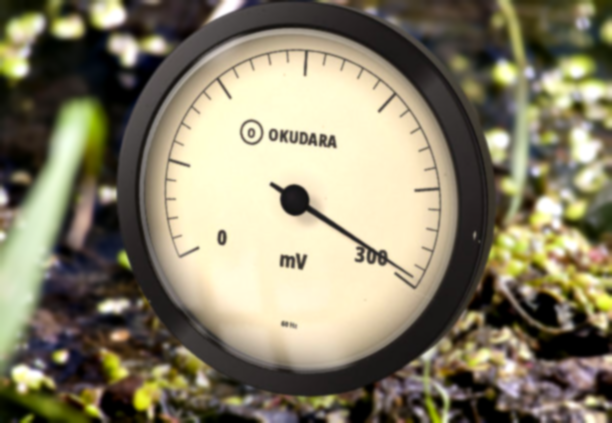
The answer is 295 mV
